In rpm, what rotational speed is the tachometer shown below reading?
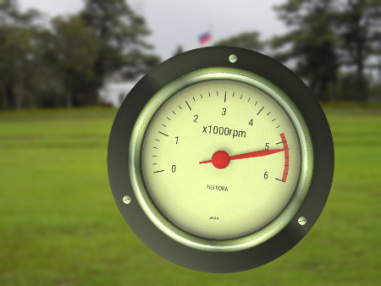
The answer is 5200 rpm
